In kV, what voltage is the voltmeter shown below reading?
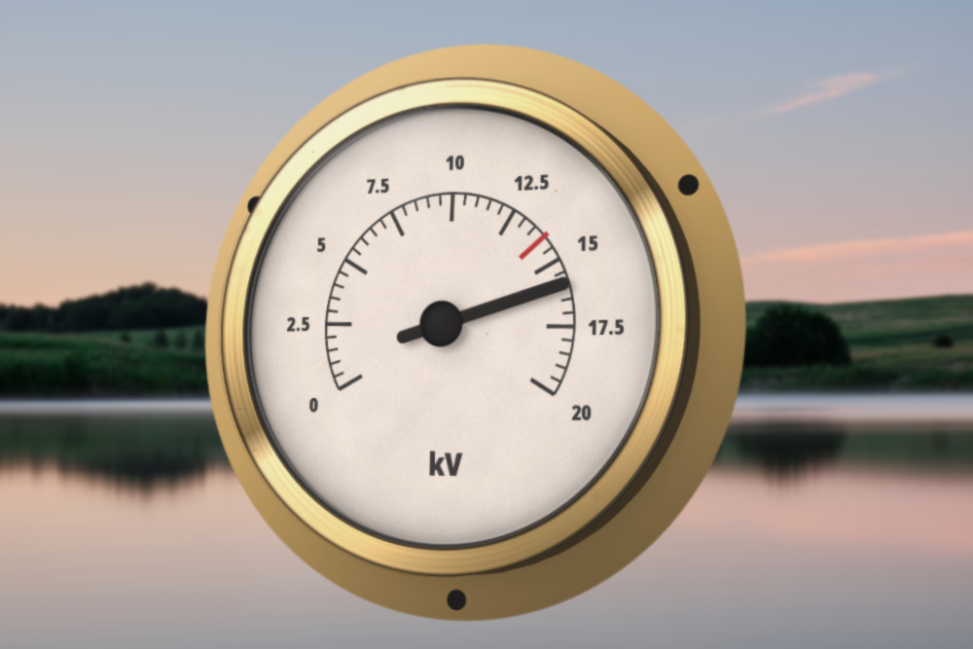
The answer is 16 kV
